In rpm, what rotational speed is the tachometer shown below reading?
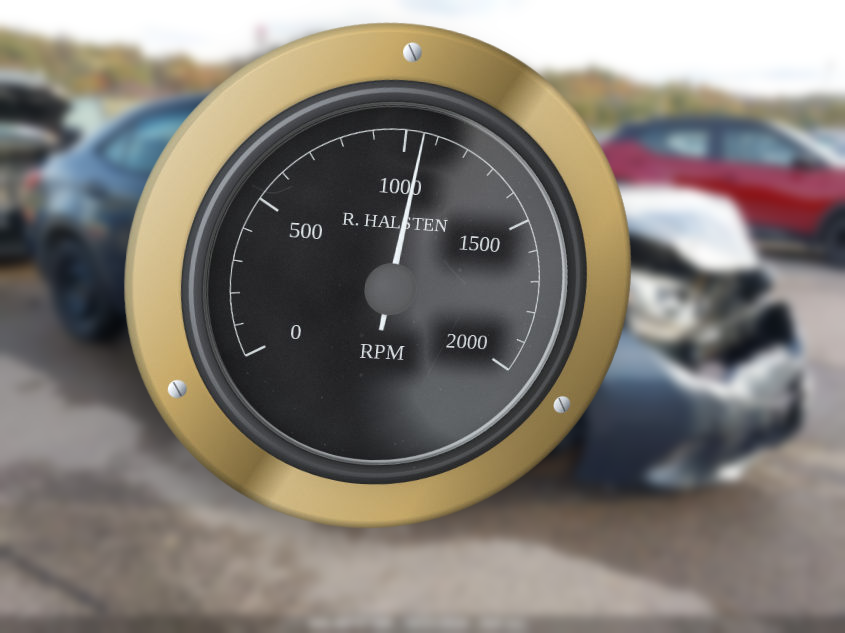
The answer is 1050 rpm
